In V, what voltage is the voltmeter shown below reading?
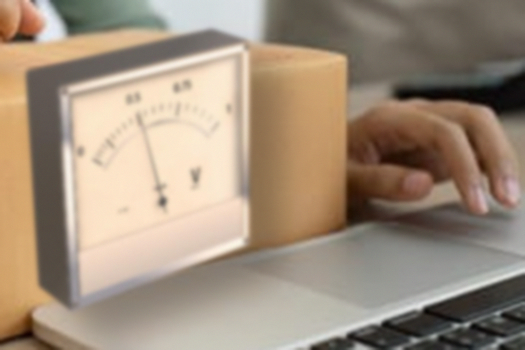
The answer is 0.5 V
